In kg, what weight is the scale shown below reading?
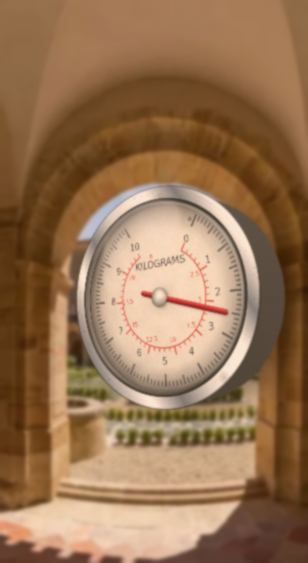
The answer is 2.5 kg
